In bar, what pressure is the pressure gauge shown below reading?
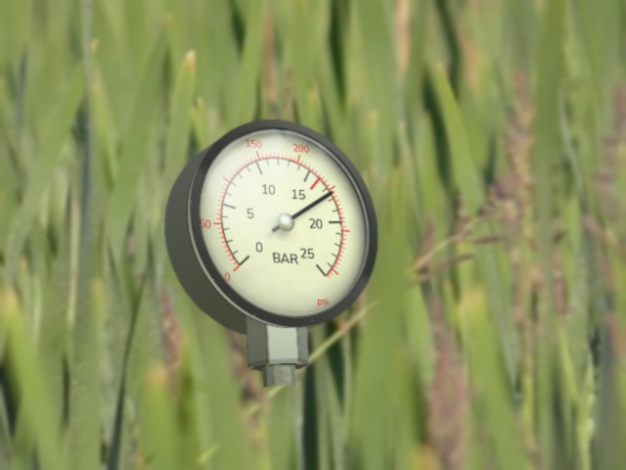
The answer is 17.5 bar
